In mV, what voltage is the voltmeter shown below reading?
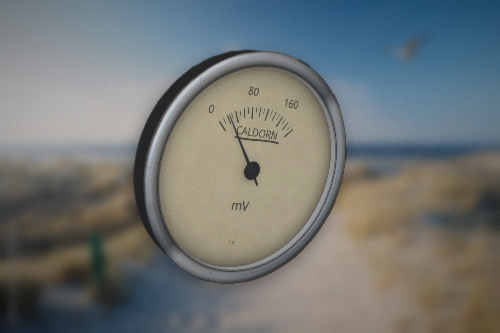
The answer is 20 mV
